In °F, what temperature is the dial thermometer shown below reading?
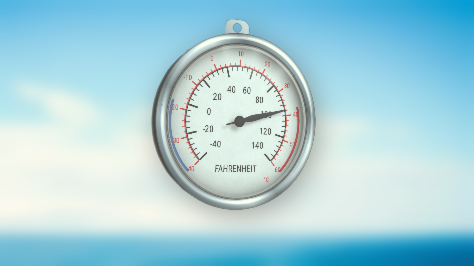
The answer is 100 °F
